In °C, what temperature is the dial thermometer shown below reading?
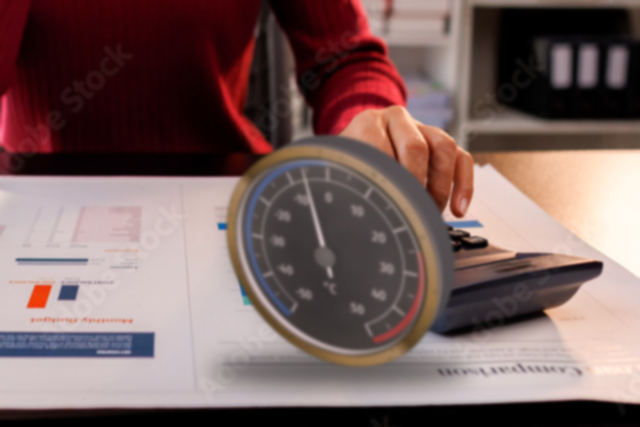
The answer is -5 °C
